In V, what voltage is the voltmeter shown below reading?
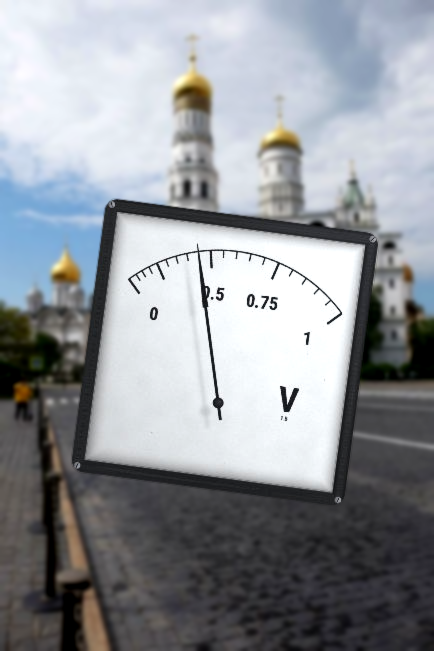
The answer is 0.45 V
